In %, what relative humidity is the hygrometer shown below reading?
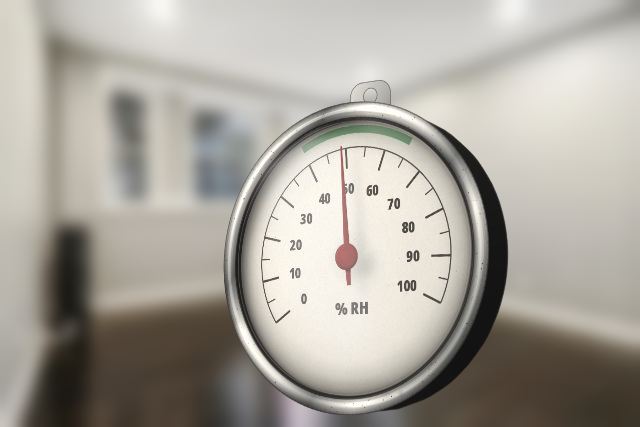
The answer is 50 %
